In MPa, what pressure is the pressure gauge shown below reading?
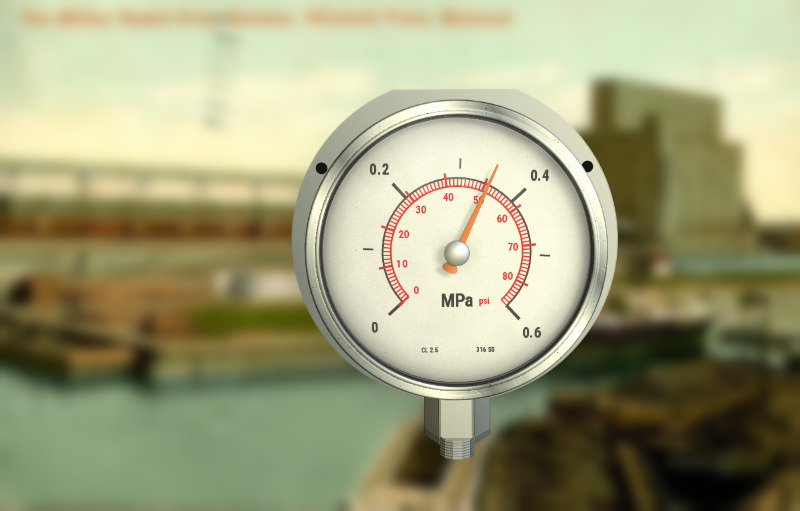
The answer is 0.35 MPa
